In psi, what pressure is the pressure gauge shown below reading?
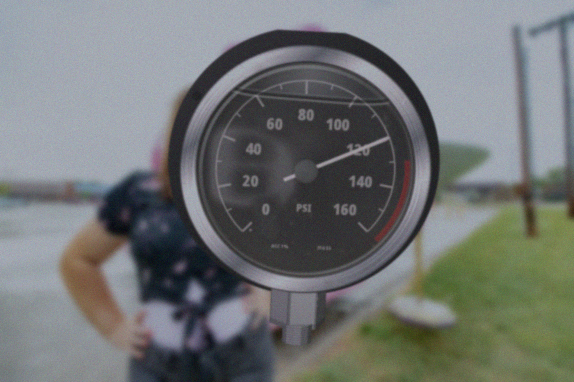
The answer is 120 psi
